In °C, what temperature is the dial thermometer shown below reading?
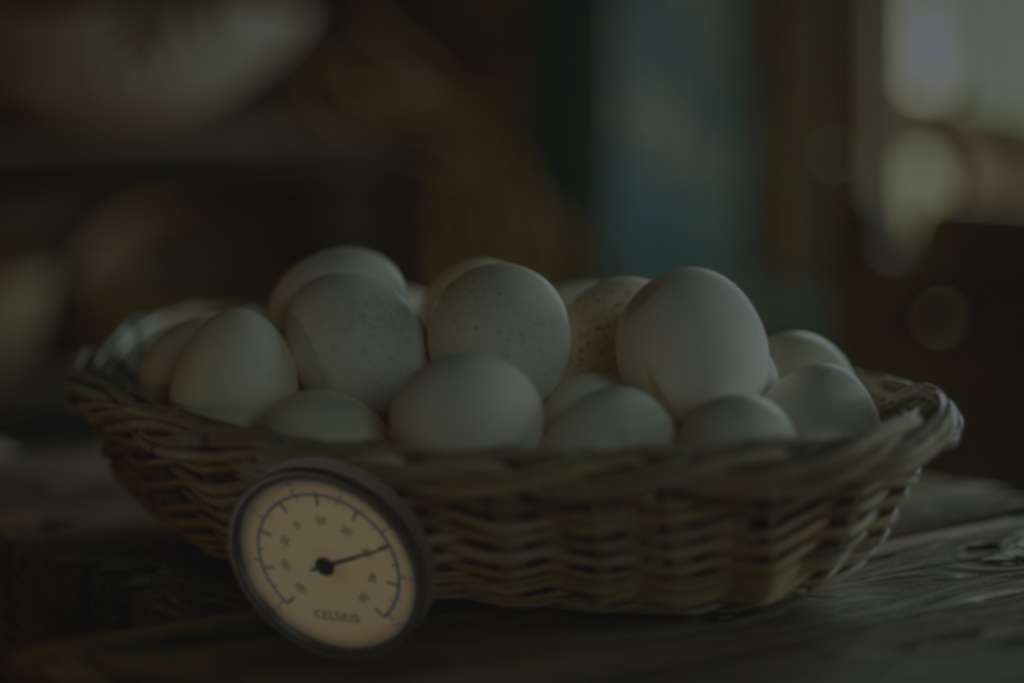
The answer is 30 °C
